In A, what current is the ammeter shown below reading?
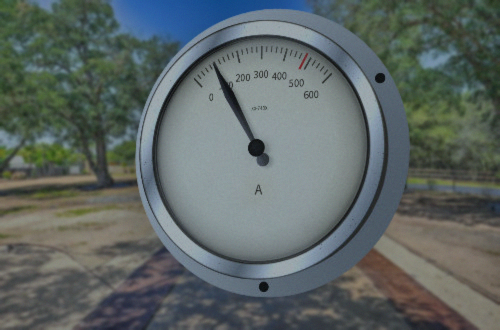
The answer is 100 A
